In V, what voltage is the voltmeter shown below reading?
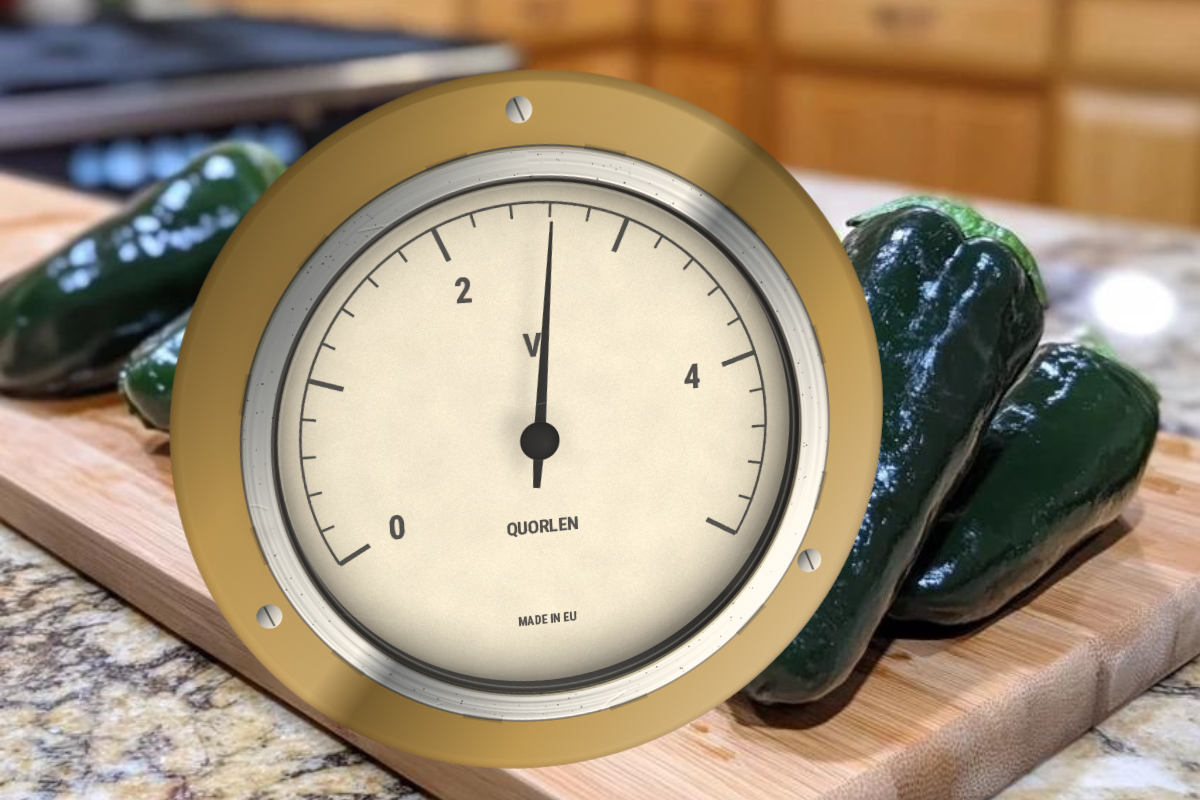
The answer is 2.6 V
